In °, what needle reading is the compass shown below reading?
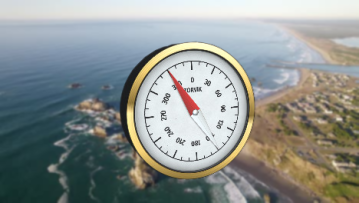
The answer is 330 °
